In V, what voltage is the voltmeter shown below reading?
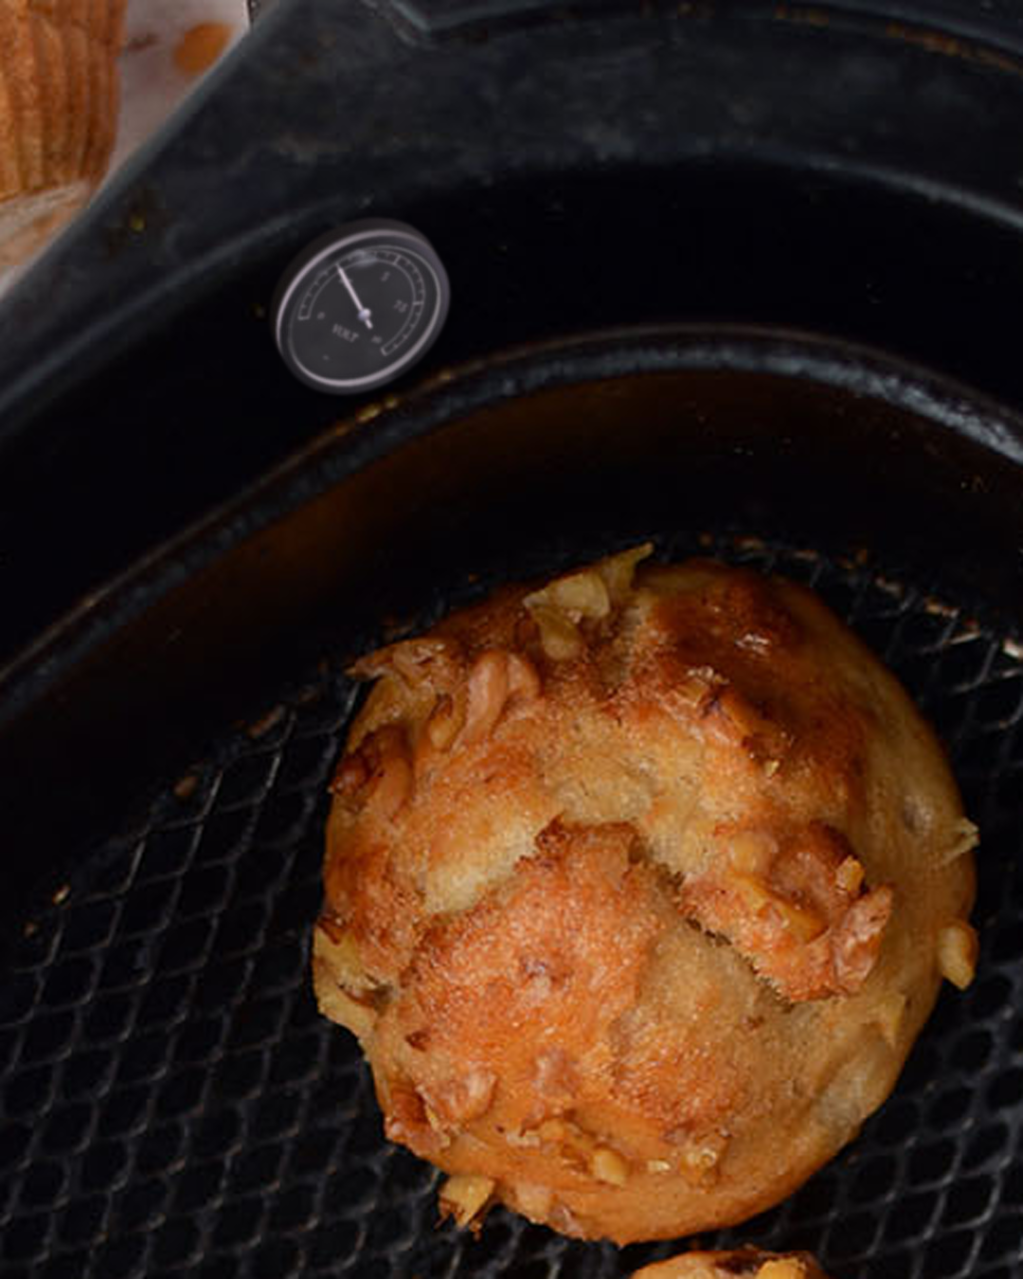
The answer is 2.5 V
